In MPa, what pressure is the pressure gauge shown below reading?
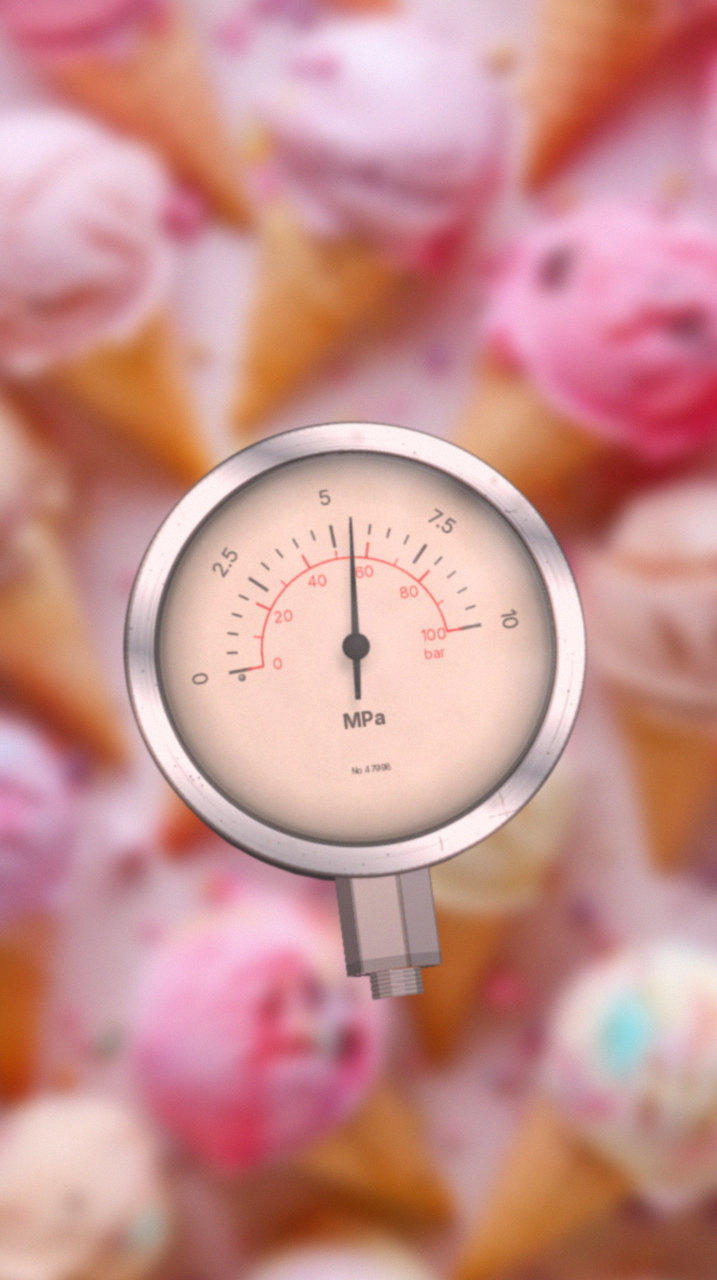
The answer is 5.5 MPa
